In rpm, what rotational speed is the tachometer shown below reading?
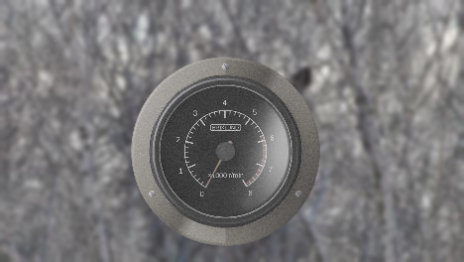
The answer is 0 rpm
